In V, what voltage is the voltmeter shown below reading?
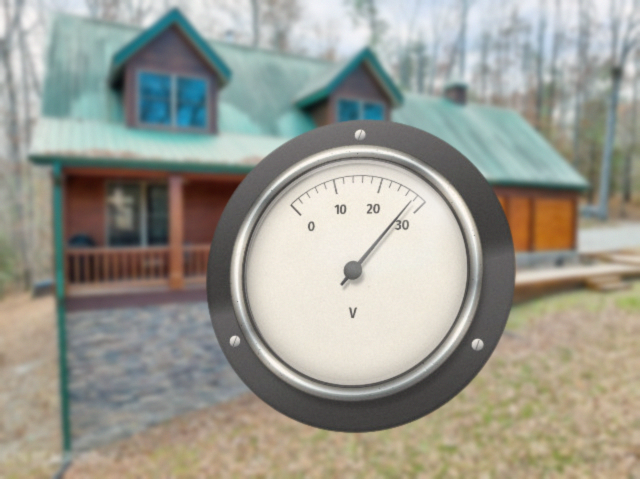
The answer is 28 V
